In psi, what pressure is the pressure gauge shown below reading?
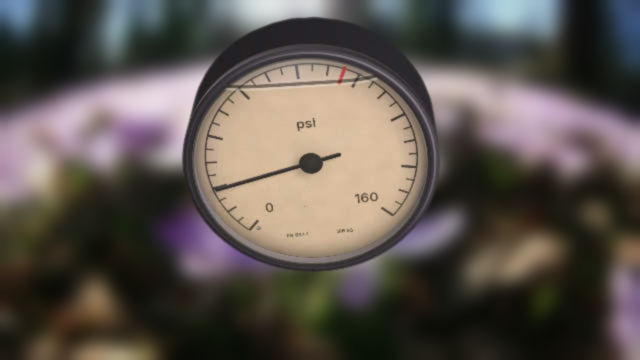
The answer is 20 psi
